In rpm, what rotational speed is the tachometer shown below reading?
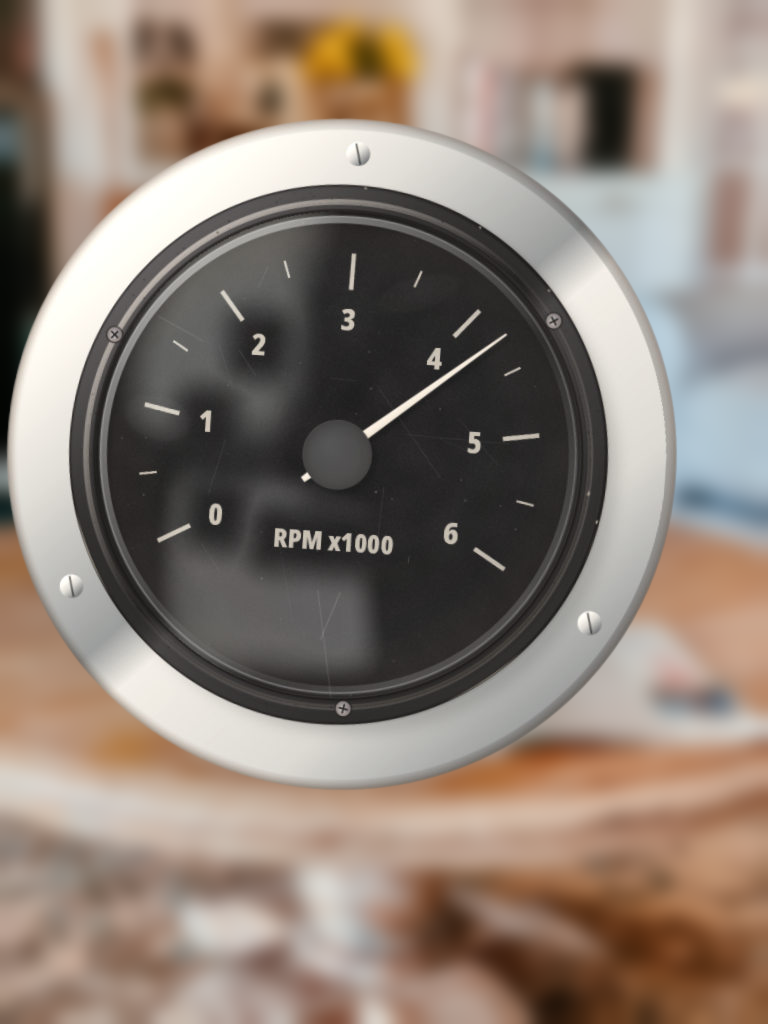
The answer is 4250 rpm
